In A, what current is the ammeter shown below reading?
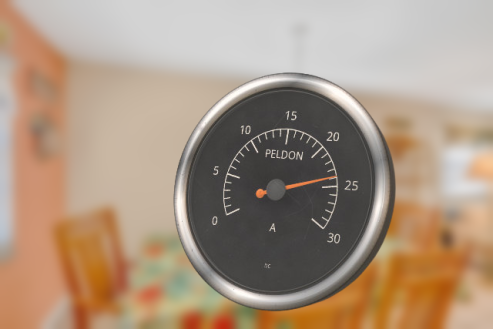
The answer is 24 A
